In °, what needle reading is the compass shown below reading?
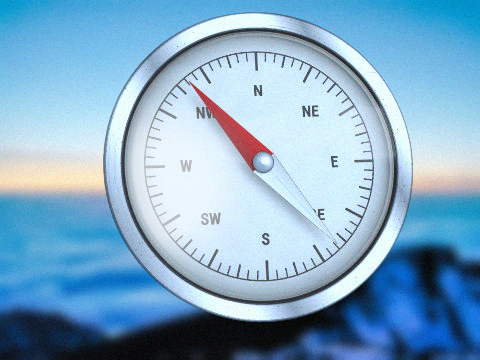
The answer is 320 °
